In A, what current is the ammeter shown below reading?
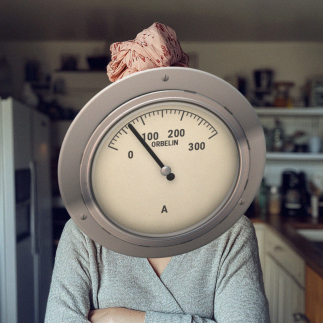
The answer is 70 A
